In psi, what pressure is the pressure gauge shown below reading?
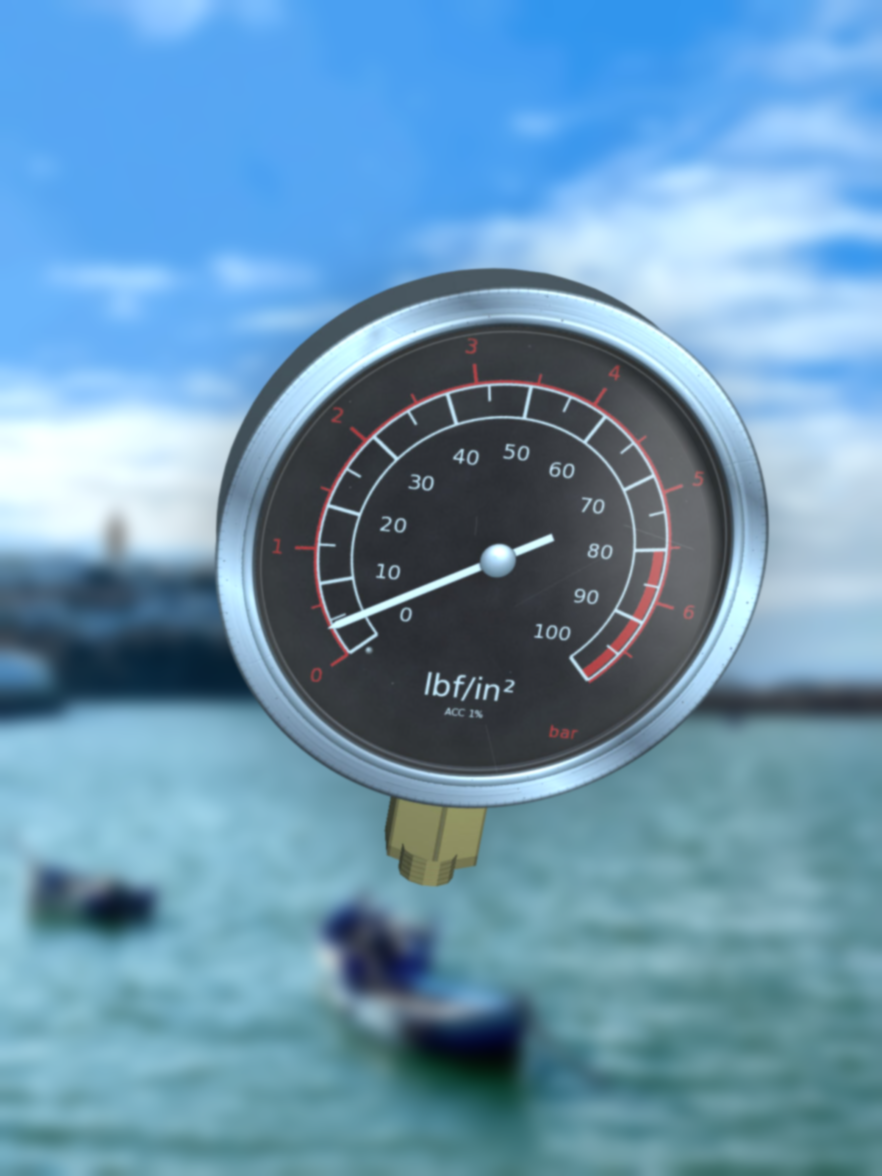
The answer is 5 psi
